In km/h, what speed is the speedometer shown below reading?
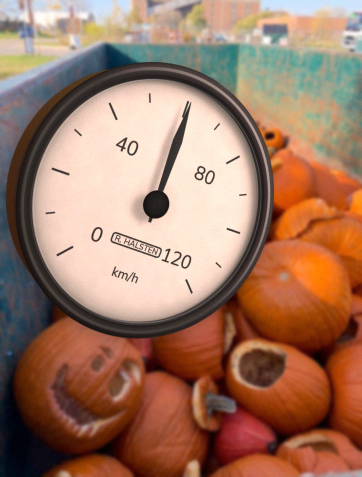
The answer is 60 km/h
